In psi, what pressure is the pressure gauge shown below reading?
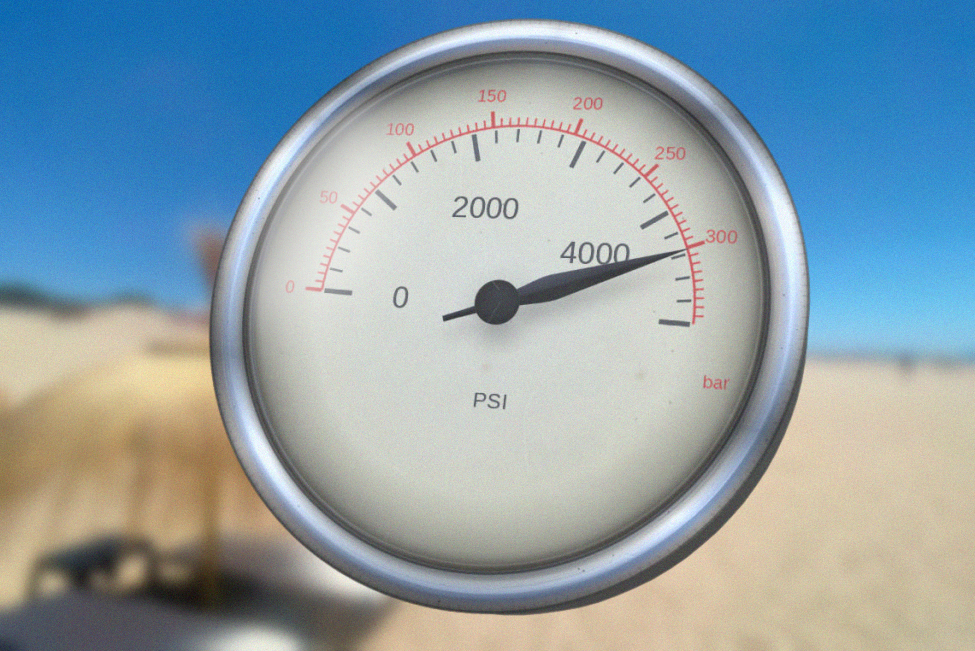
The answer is 4400 psi
